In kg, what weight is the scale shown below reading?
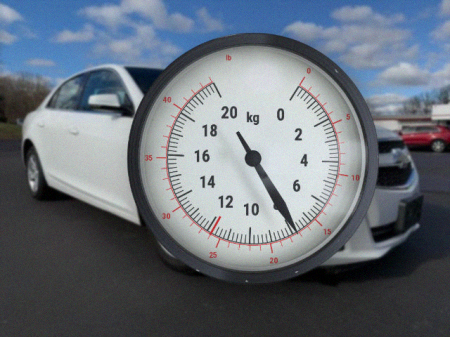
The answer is 7.8 kg
